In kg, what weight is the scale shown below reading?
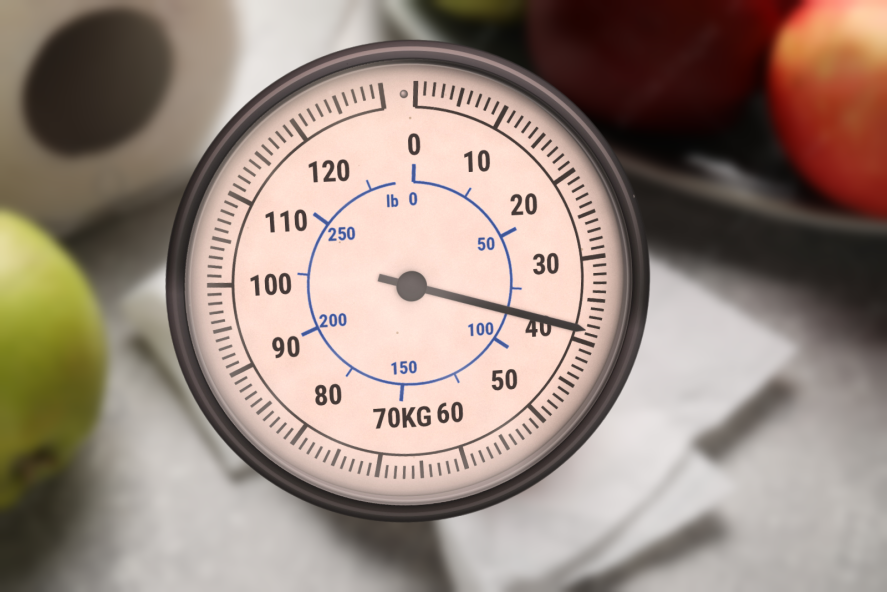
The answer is 38.5 kg
